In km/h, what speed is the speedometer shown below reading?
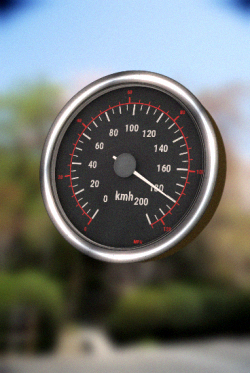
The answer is 180 km/h
